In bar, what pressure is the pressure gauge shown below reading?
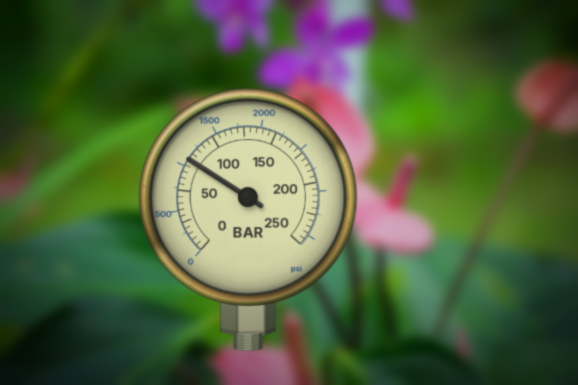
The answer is 75 bar
